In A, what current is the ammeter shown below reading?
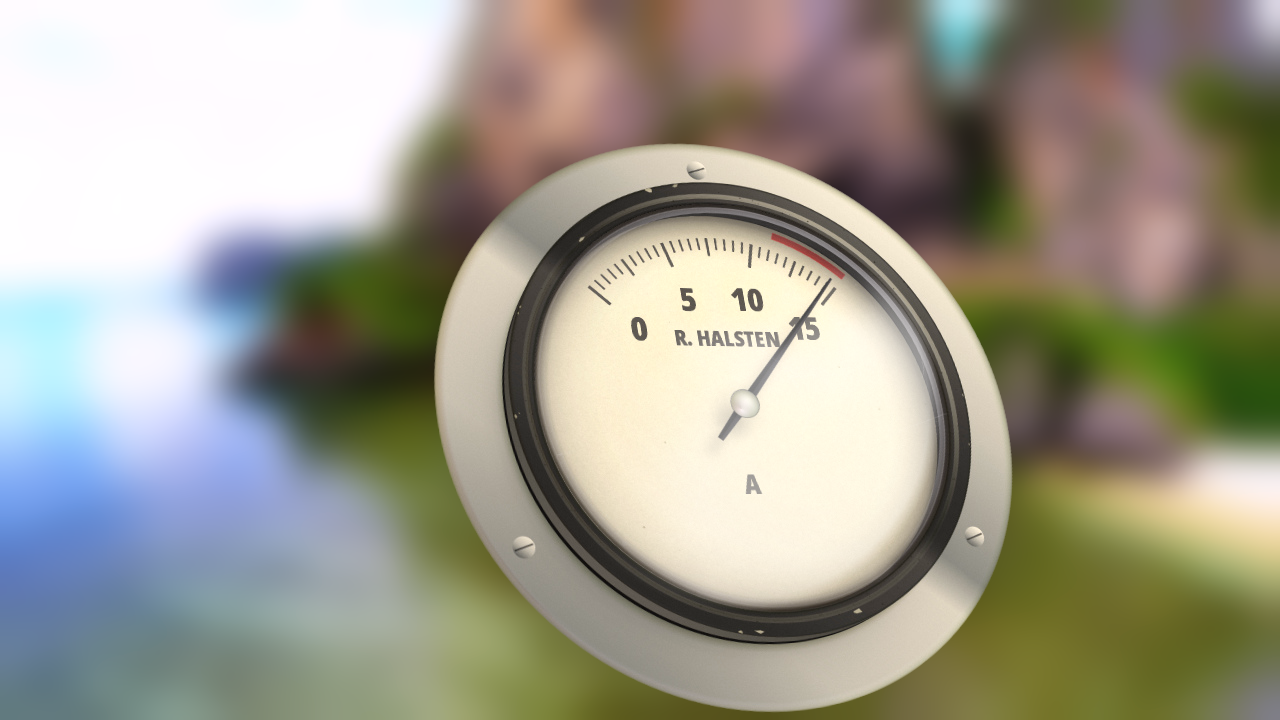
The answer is 14.5 A
